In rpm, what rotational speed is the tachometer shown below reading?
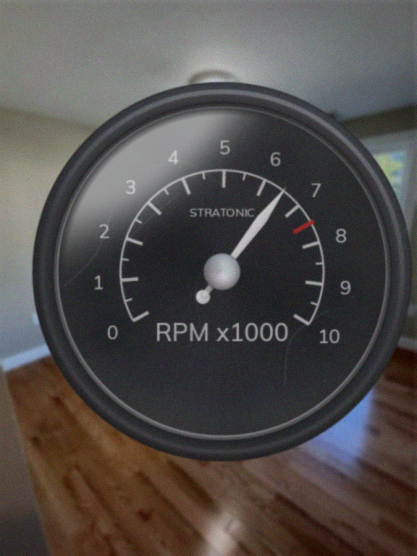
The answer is 6500 rpm
